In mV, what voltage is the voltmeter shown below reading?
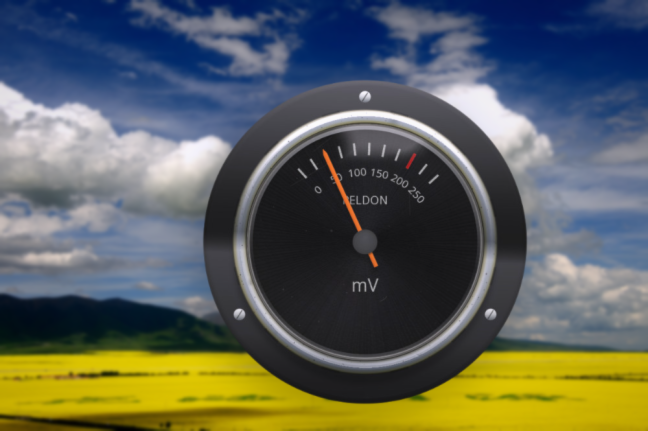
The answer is 50 mV
